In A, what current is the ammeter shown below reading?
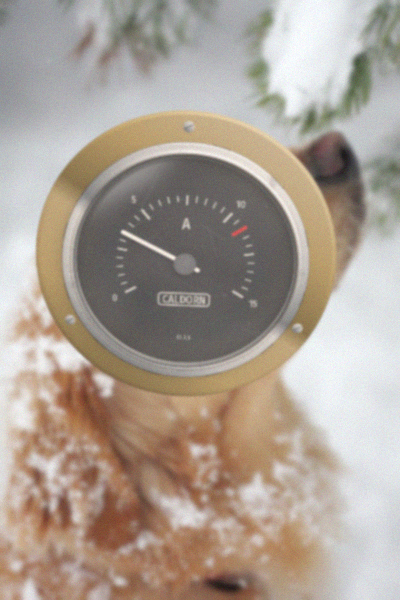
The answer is 3.5 A
